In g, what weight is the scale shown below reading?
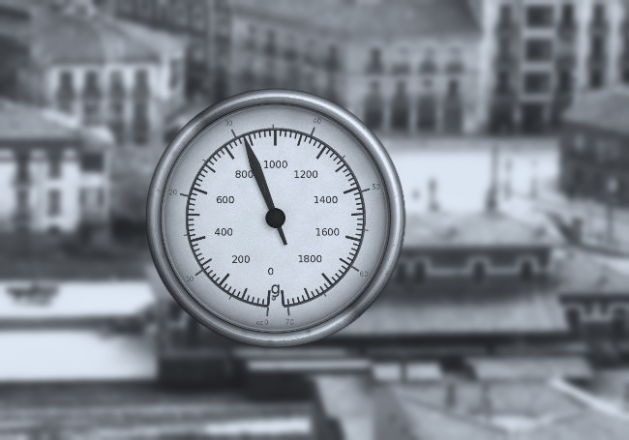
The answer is 880 g
